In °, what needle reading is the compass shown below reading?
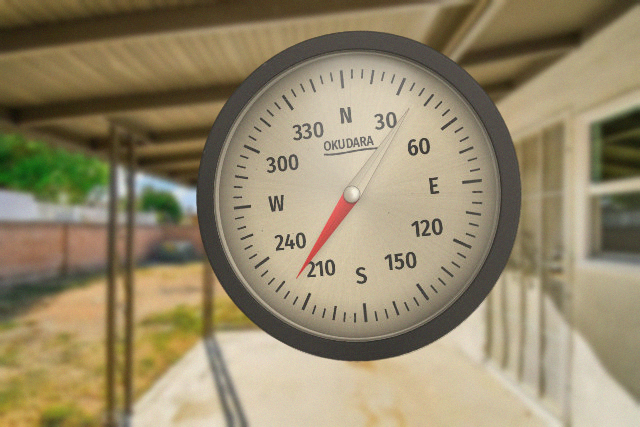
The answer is 220 °
